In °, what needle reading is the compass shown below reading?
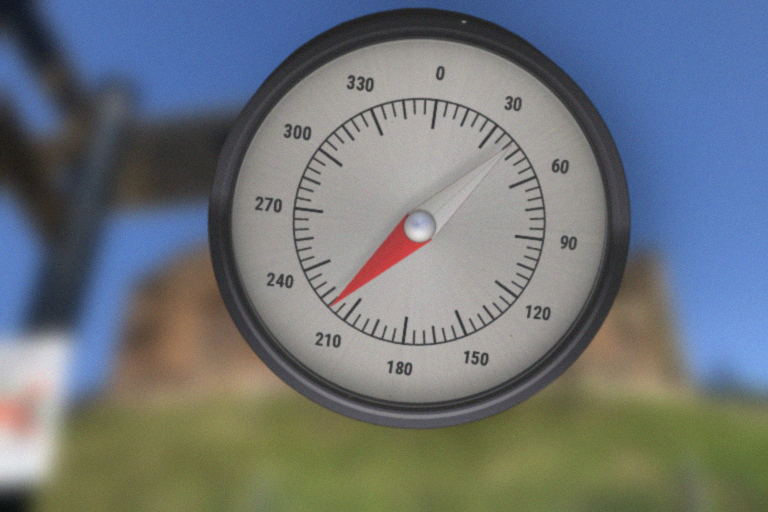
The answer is 220 °
